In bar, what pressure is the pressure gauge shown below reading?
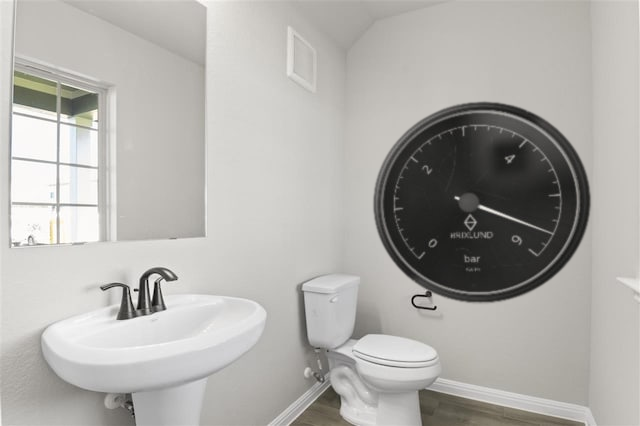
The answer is 5.6 bar
